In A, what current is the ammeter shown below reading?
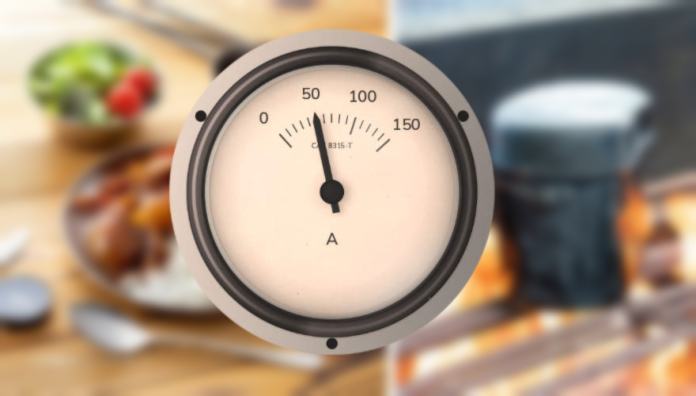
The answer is 50 A
